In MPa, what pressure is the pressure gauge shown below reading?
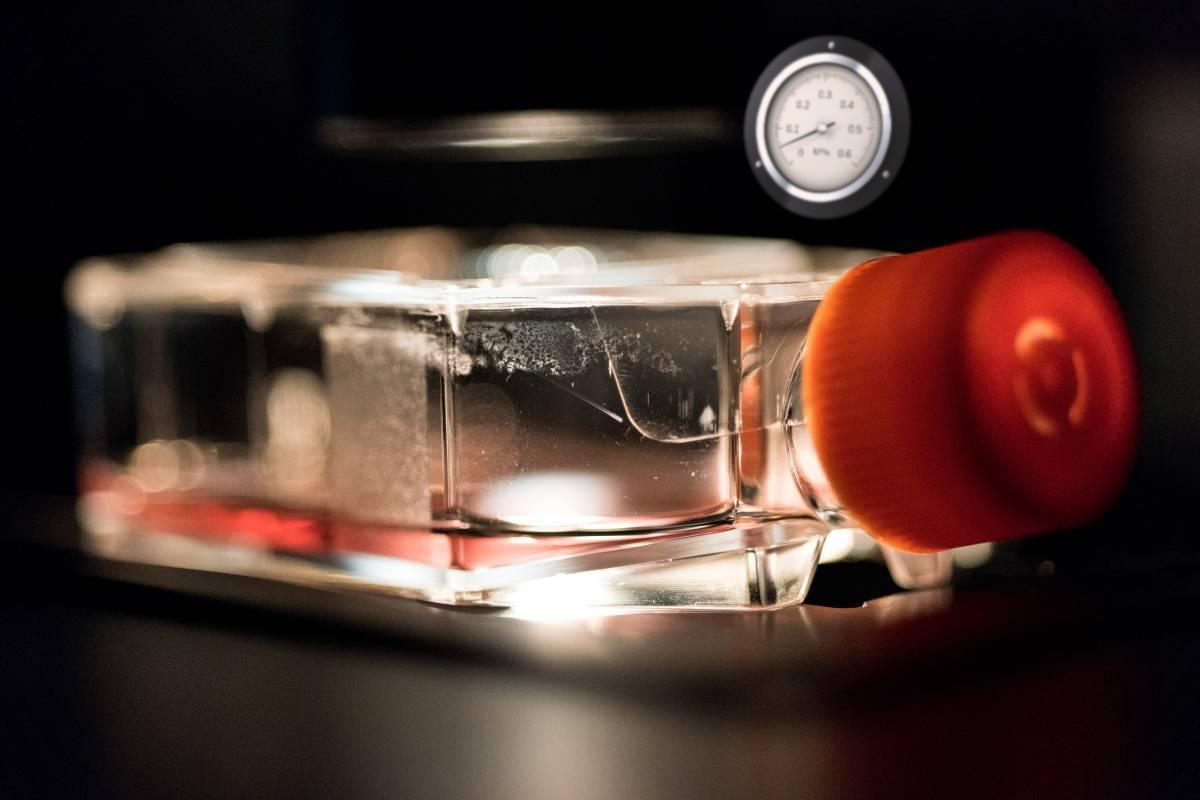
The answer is 0.05 MPa
